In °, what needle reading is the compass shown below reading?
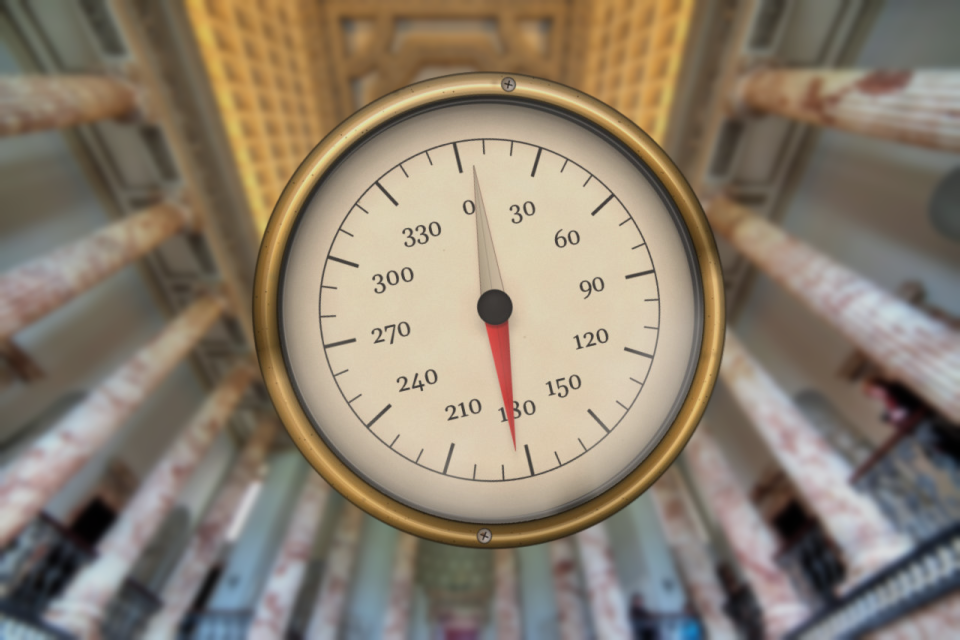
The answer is 185 °
